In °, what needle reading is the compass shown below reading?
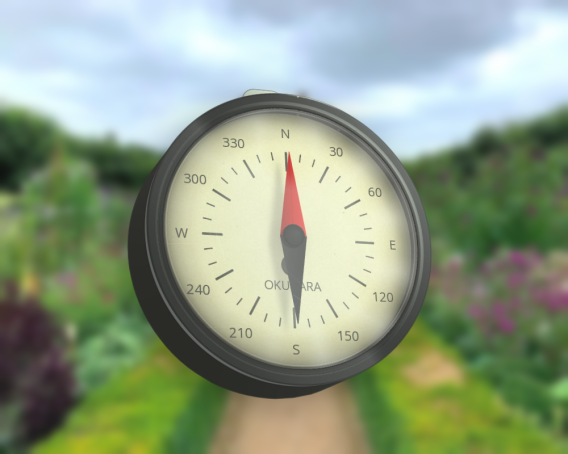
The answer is 0 °
